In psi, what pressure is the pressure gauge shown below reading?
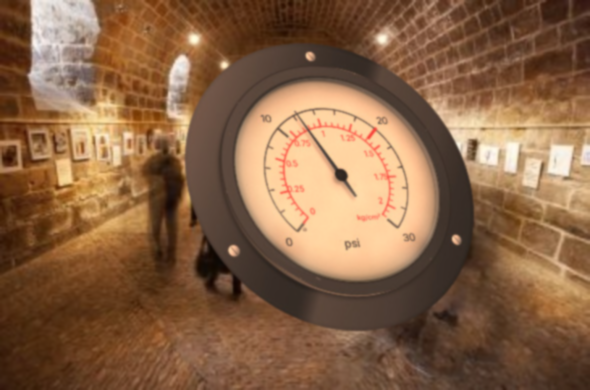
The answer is 12 psi
